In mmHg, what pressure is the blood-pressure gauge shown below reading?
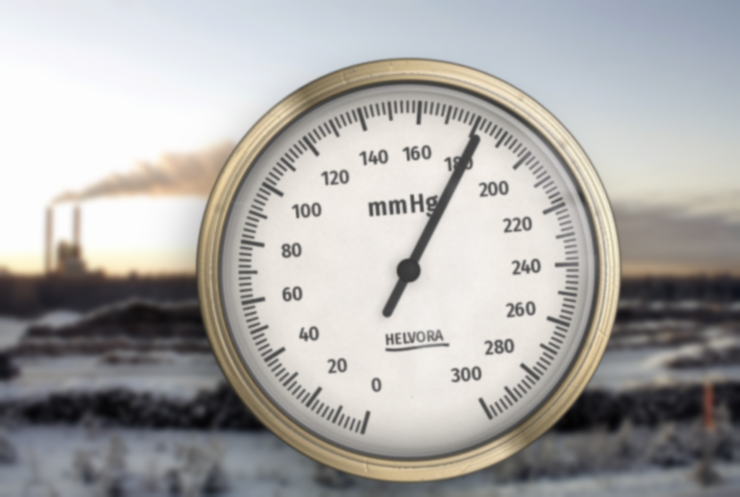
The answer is 182 mmHg
